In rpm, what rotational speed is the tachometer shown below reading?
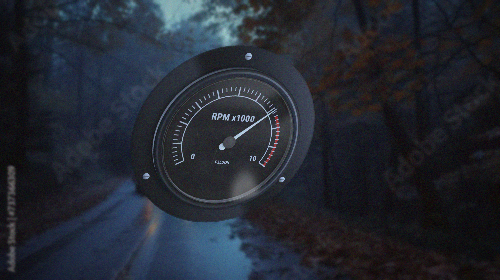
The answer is 7000 rpm
